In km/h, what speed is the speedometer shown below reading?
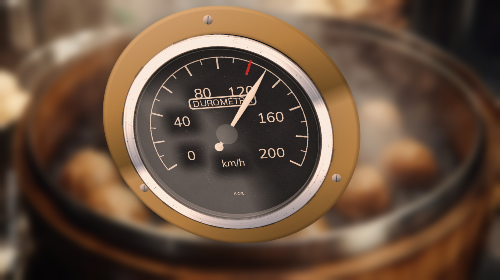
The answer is 130 km/h
